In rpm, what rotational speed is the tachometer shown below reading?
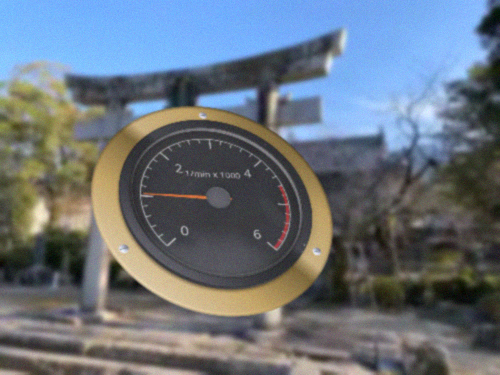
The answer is 1000 rpm
